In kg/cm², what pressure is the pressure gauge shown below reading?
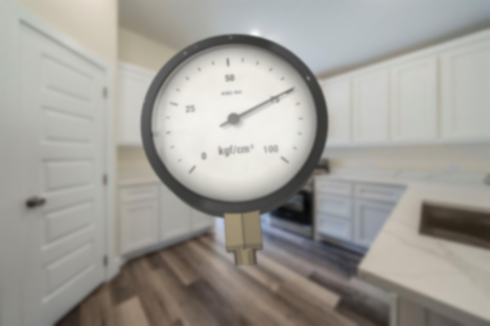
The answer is 75 kg/cm²
